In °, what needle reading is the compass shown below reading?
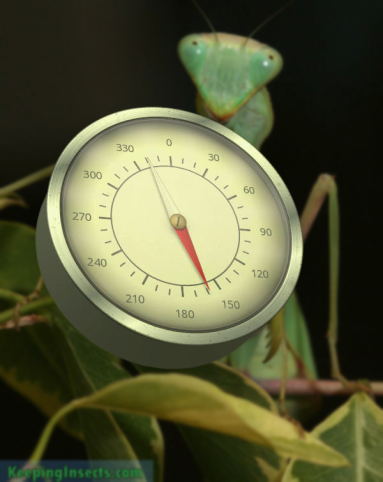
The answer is 160 °
